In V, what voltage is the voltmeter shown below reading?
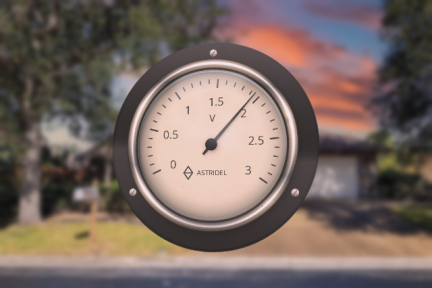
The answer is 1.95 V
